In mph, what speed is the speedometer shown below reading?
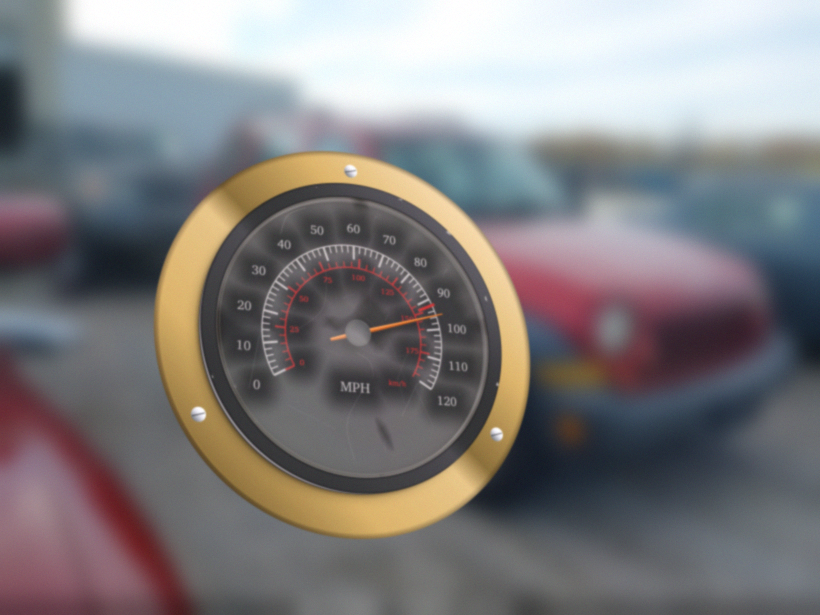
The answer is 96 mph
